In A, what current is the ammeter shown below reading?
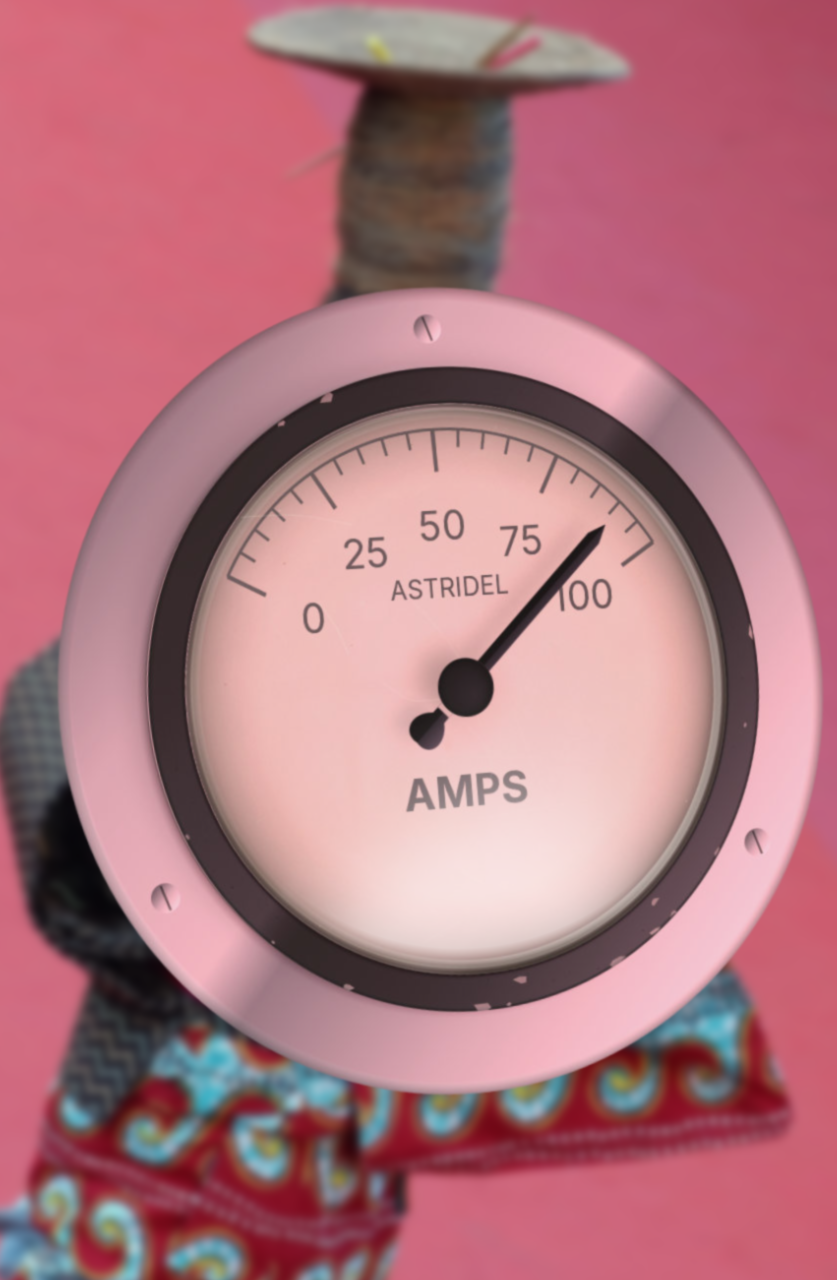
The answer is 90 A
